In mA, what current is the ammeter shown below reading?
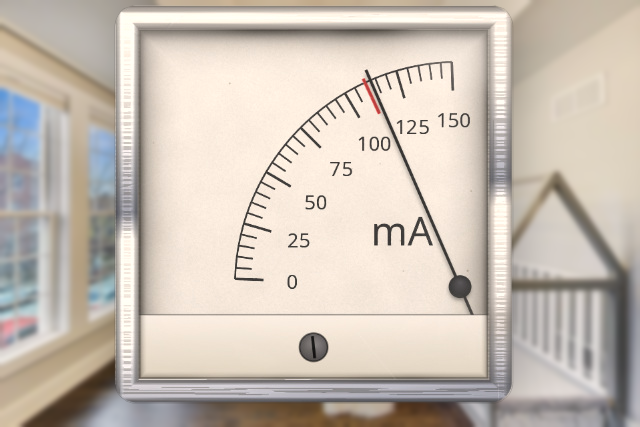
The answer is 112.5 mA
